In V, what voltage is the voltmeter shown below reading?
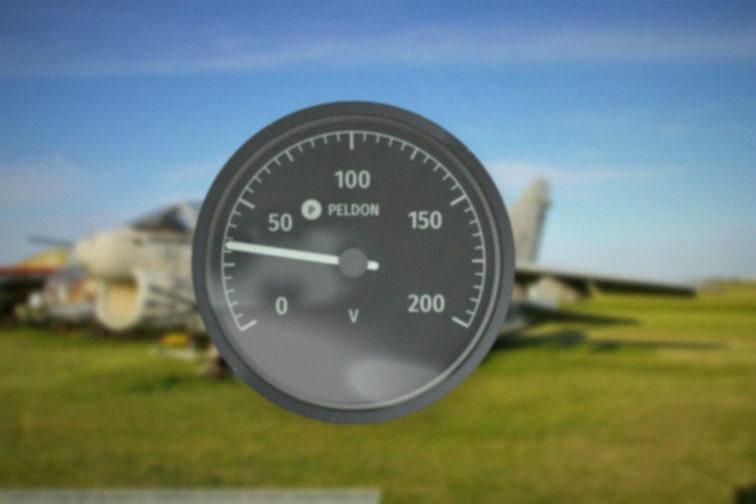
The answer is 32.5 V
